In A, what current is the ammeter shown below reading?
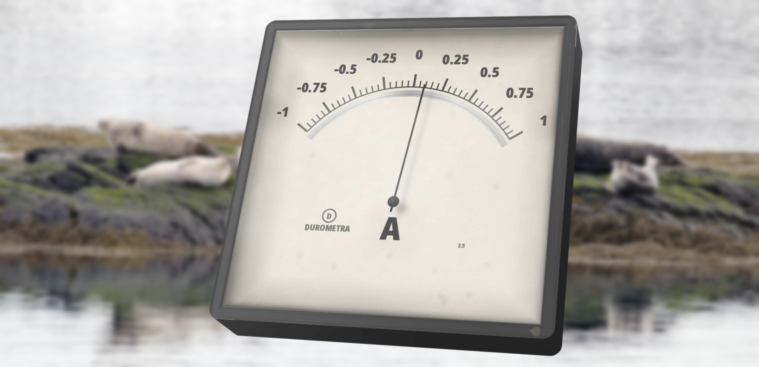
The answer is 0.1 A
